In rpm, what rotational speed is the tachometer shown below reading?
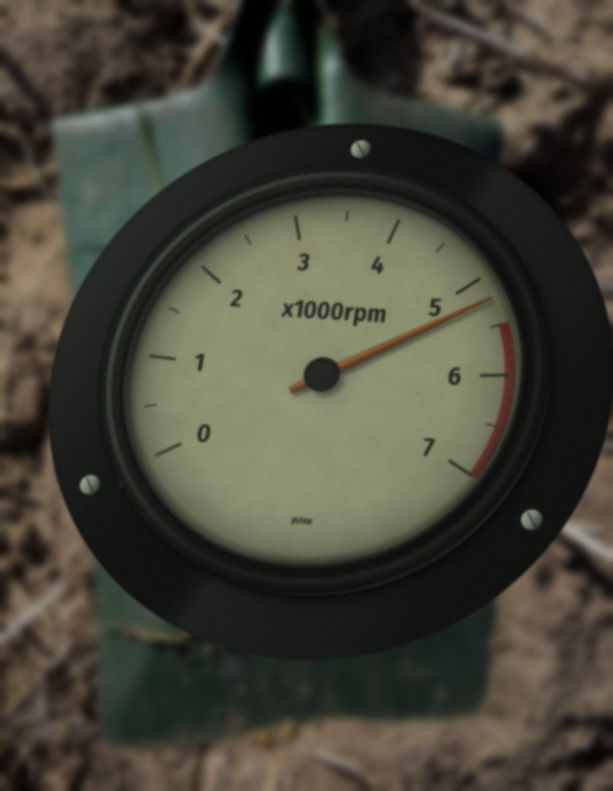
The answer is 5250 rpm
